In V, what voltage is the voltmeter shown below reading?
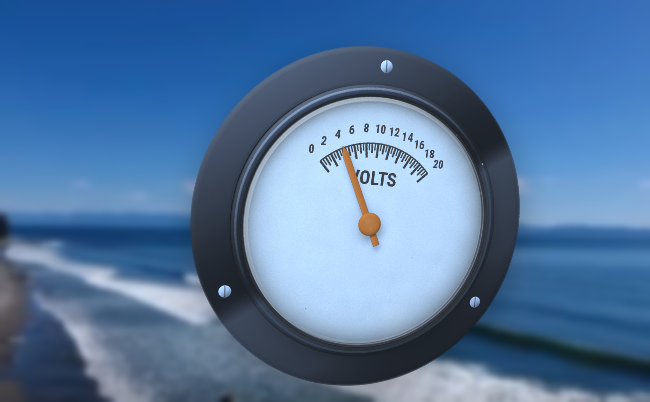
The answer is 4 V
